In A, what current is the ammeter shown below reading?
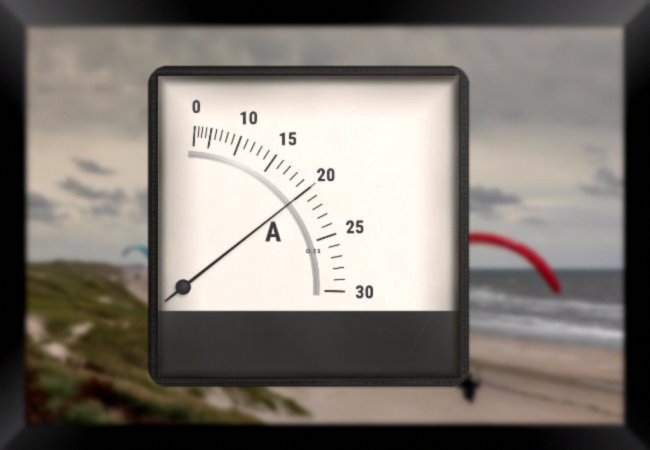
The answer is 20 A
